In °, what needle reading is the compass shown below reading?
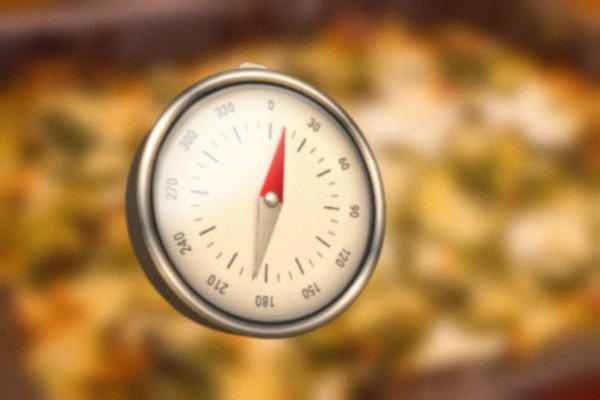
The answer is 10 °
